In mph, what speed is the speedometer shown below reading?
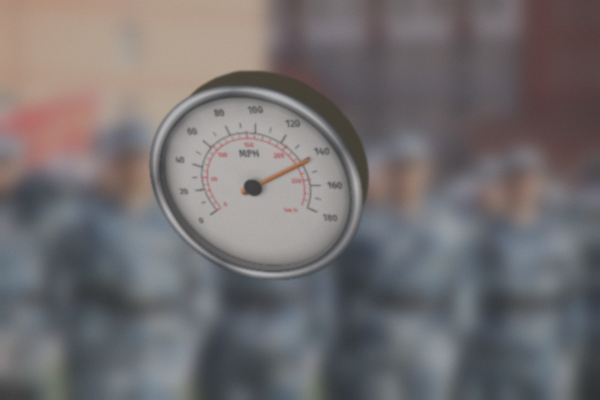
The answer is 140 mph
